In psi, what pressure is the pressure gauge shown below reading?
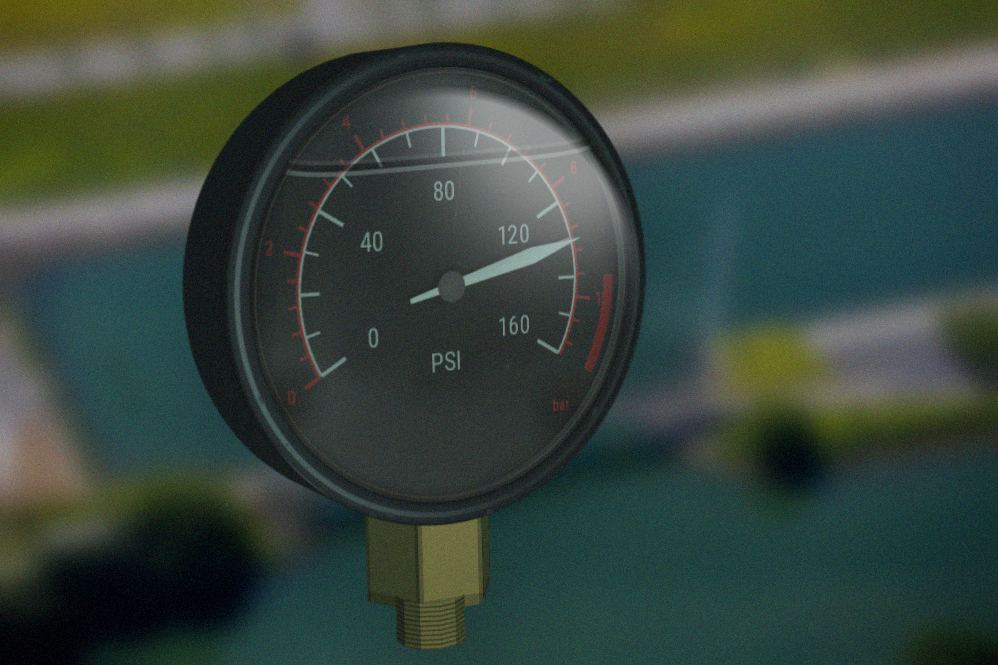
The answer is 130 psi
